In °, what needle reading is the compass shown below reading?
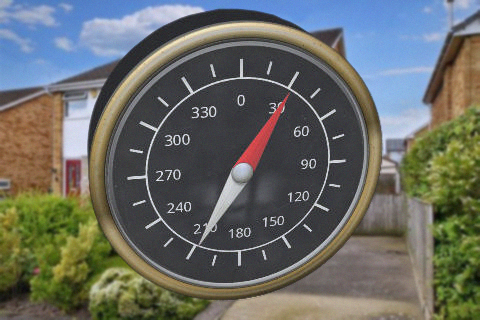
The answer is 30 °
